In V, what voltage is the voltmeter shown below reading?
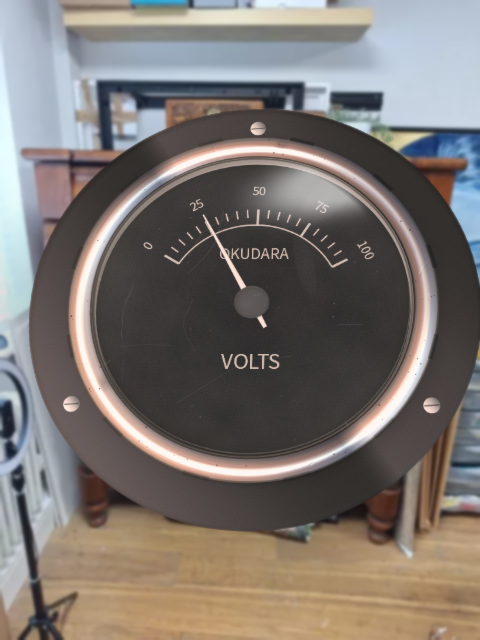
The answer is 25 V
